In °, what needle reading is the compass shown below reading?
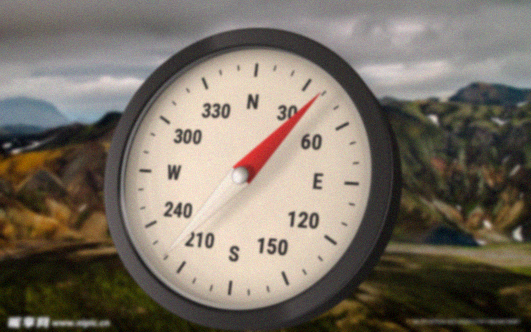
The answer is 40 °
